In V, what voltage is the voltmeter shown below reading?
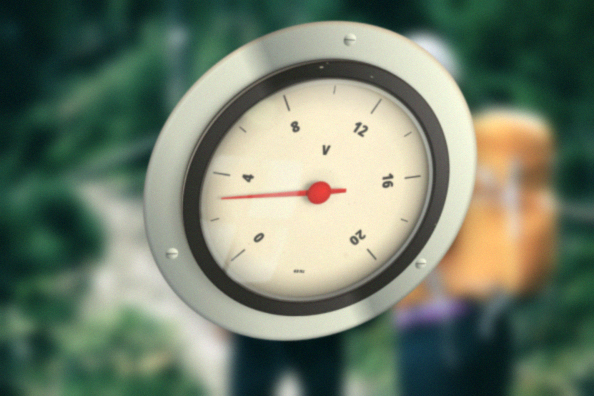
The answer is 3 V
